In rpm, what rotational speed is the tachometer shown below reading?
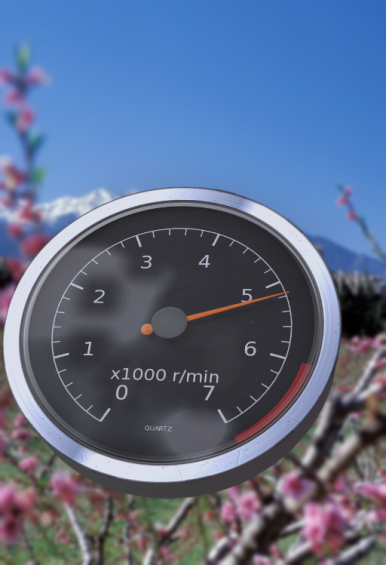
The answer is 5200 rpm
